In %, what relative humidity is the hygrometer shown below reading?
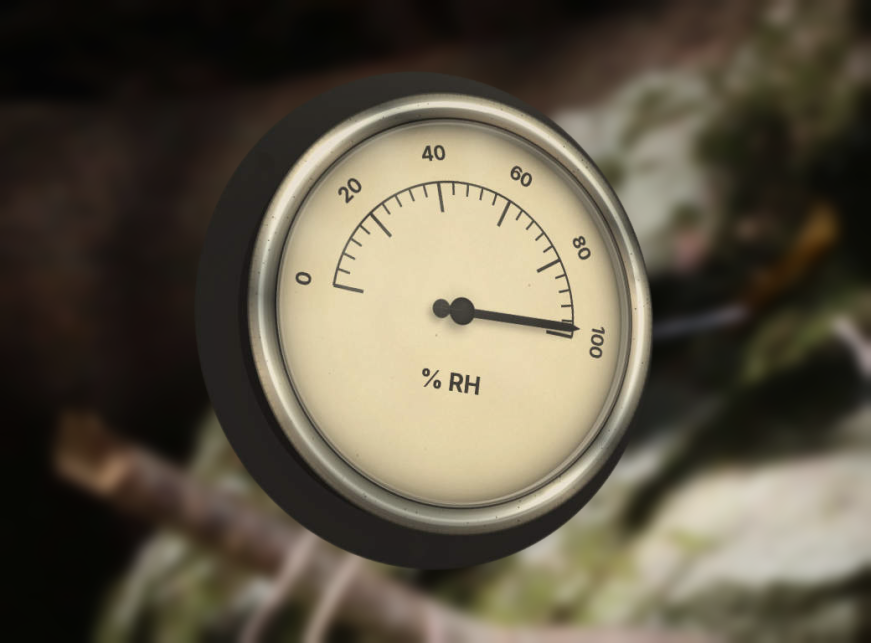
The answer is 98 %
